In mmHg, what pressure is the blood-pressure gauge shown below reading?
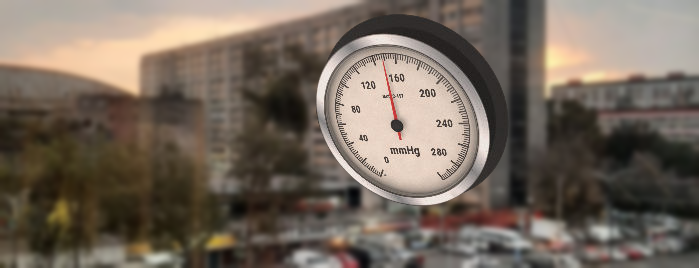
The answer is 150 mmHg
